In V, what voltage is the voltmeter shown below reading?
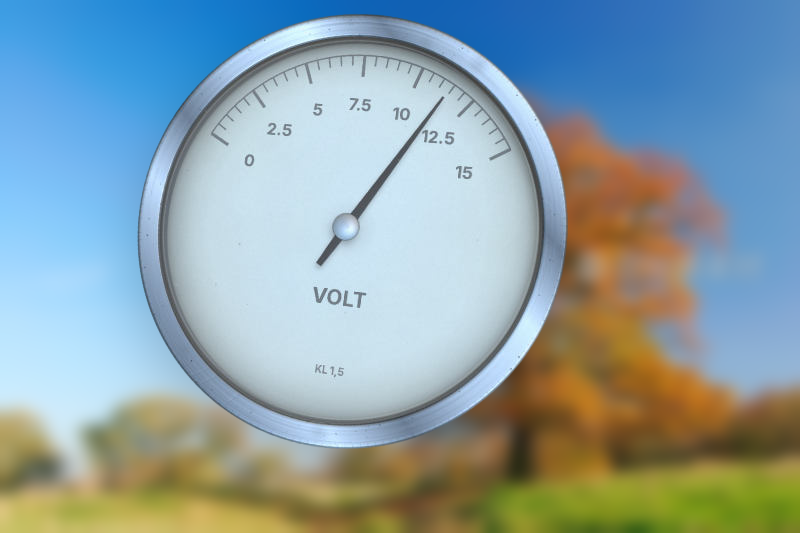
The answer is 11.5 V
